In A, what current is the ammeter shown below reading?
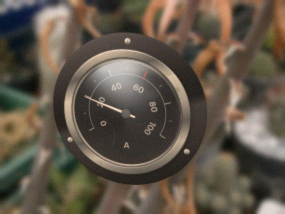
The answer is 20 A
